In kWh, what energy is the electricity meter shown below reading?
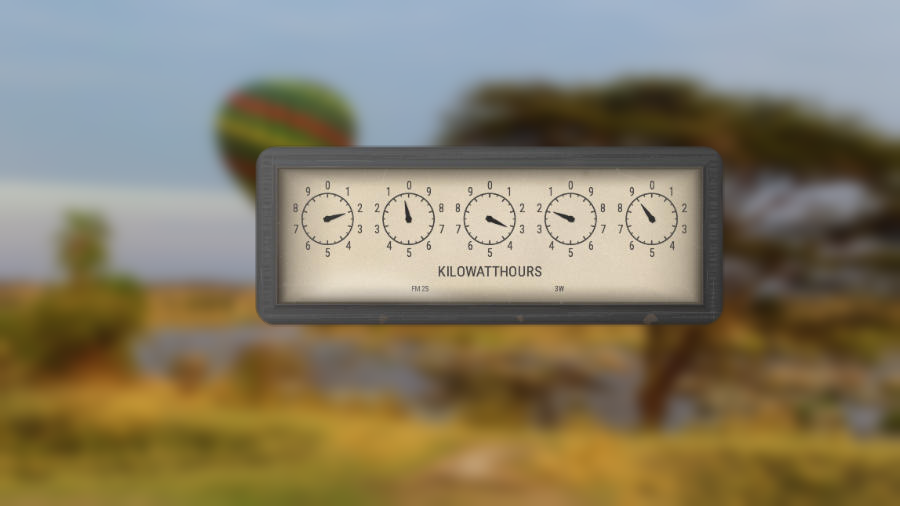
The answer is 20319 kWh
